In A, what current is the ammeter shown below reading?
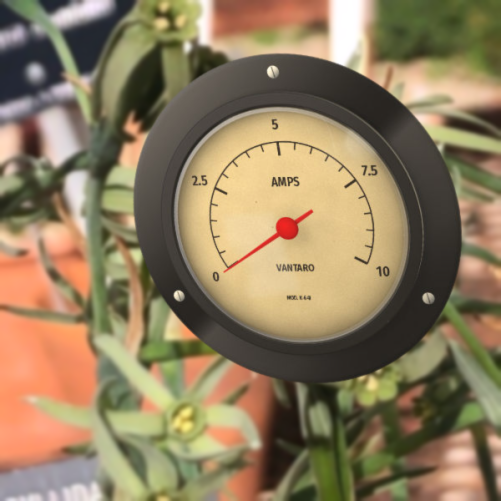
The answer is 0 A
